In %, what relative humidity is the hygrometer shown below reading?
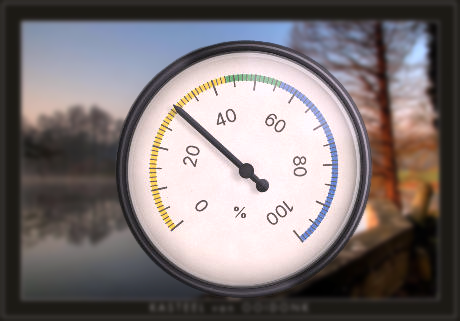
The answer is 30 %
